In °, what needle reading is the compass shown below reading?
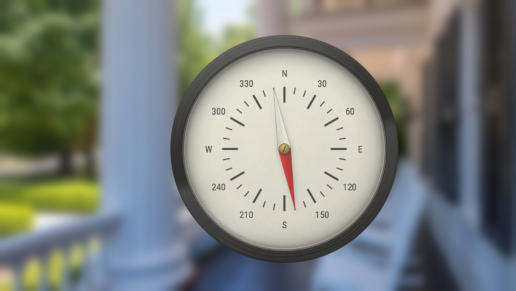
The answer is 170 °
